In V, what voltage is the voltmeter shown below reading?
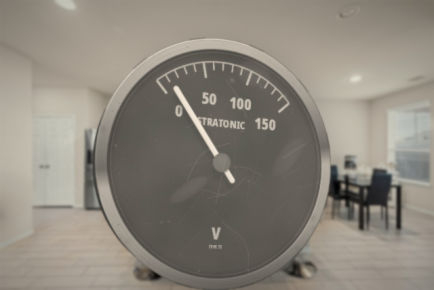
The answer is 10 V
